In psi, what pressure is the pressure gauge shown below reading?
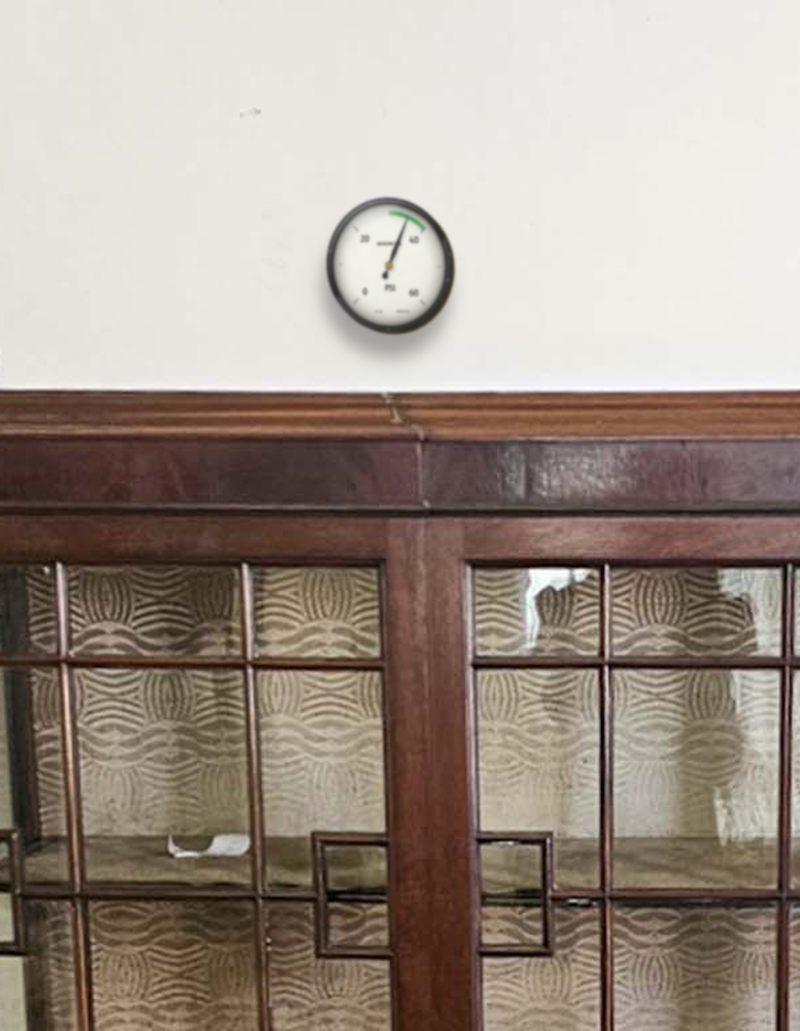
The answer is 35 psi
